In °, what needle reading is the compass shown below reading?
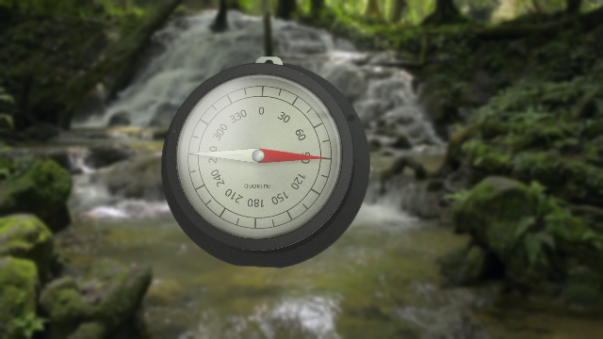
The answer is 90 °
